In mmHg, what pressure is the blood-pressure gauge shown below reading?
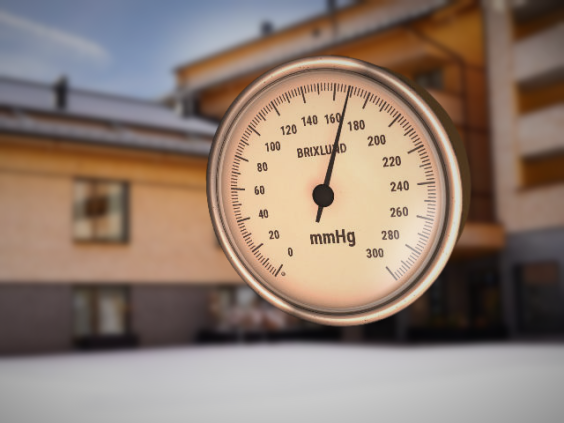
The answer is 170 mmHg
